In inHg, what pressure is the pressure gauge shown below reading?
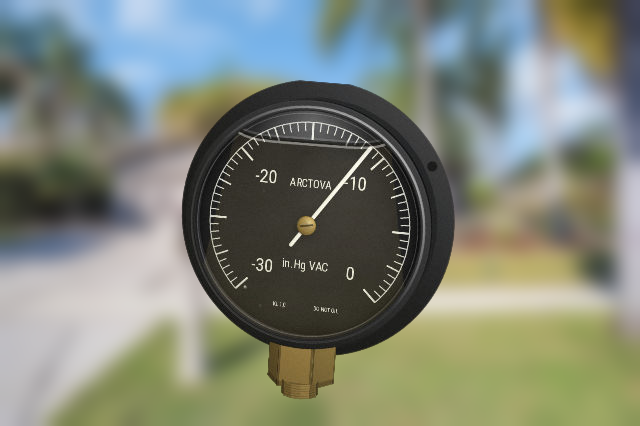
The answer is -11 inHg
